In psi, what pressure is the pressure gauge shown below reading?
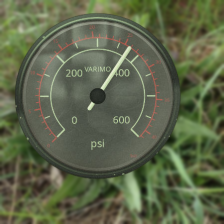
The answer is 375 psi
